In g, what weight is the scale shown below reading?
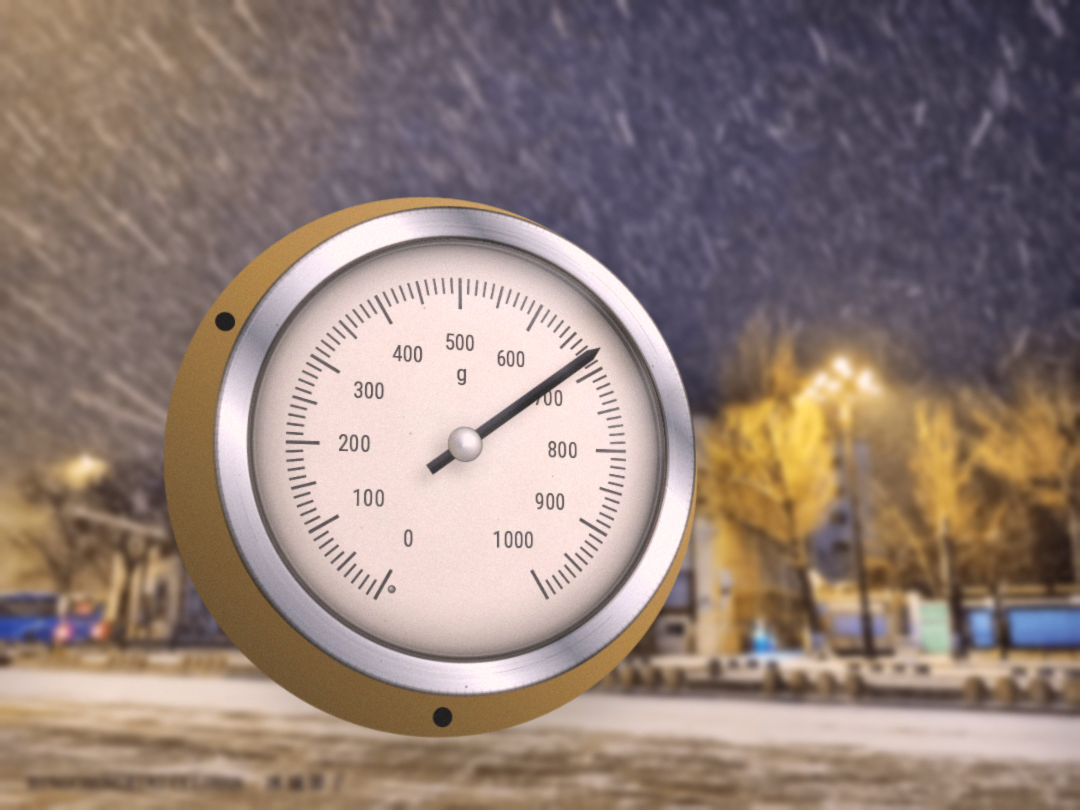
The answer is 680 g
